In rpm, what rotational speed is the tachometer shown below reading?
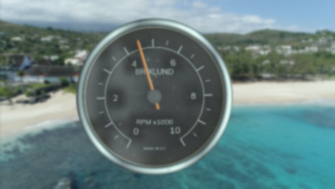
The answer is 4500 rpm
